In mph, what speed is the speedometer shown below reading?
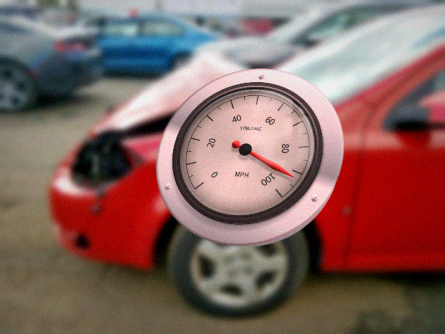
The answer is 92.5 mph
